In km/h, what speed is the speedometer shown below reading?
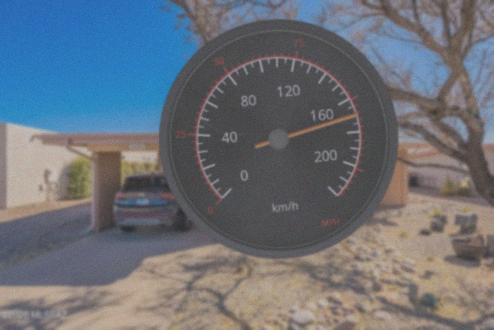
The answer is 170 km/h
